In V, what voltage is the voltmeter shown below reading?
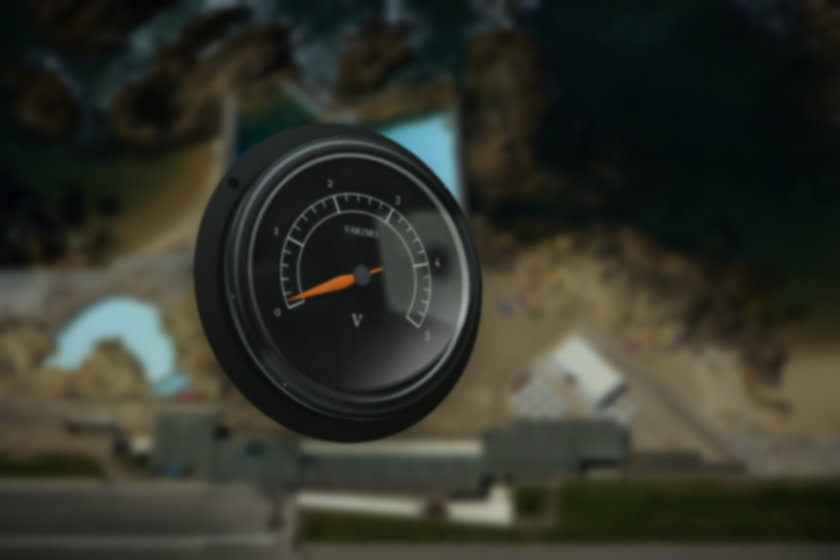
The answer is 0.1 V
